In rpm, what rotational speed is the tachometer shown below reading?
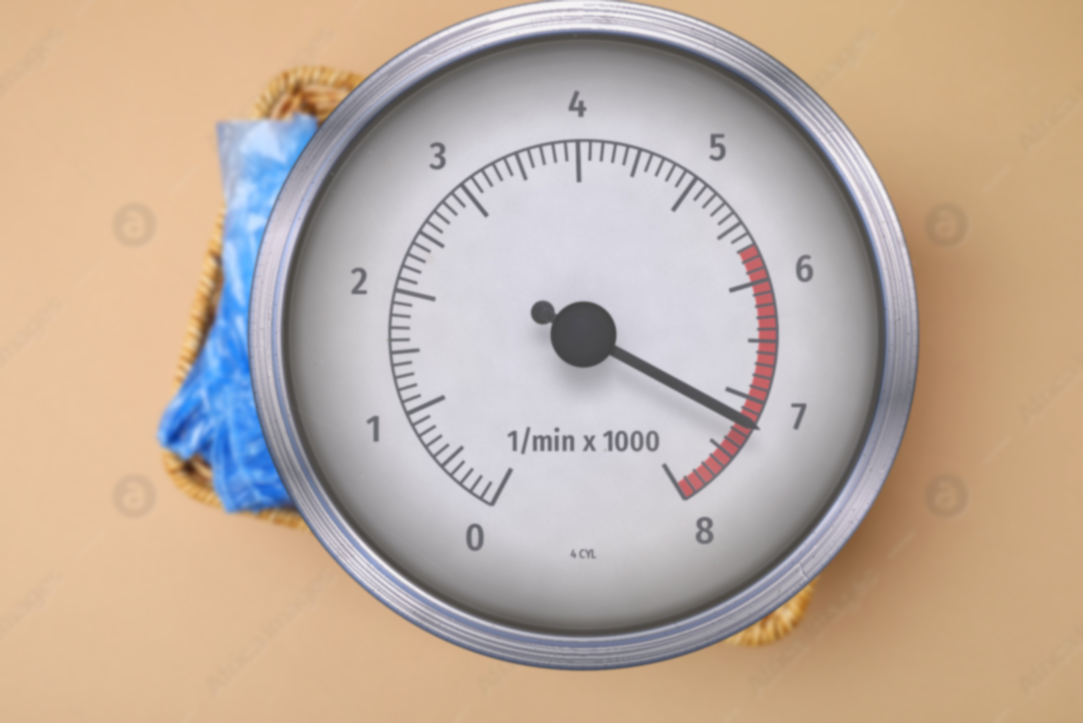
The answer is 7200 rpm
